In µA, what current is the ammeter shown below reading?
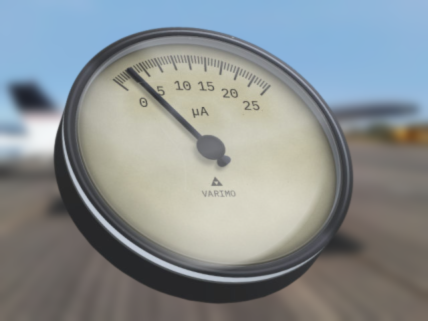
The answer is 2.5 µA
